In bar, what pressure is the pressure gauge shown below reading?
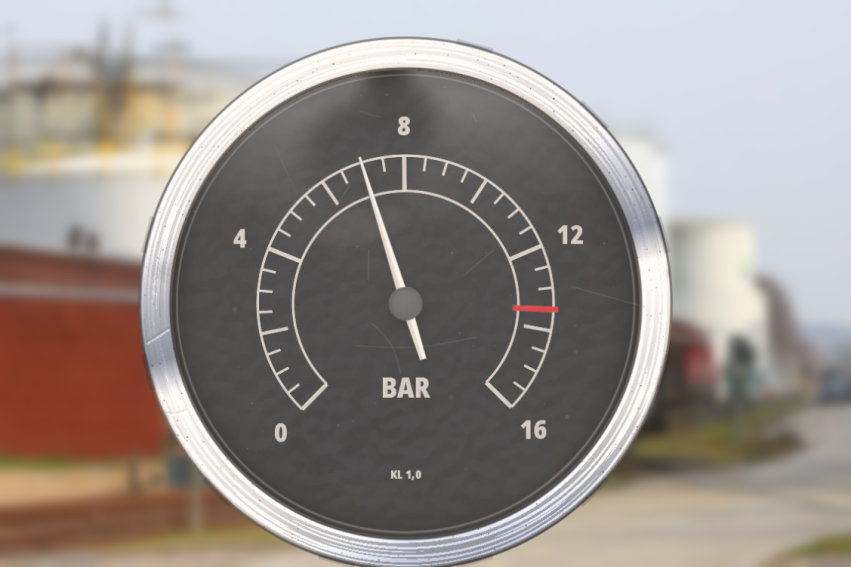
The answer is 7 bar
